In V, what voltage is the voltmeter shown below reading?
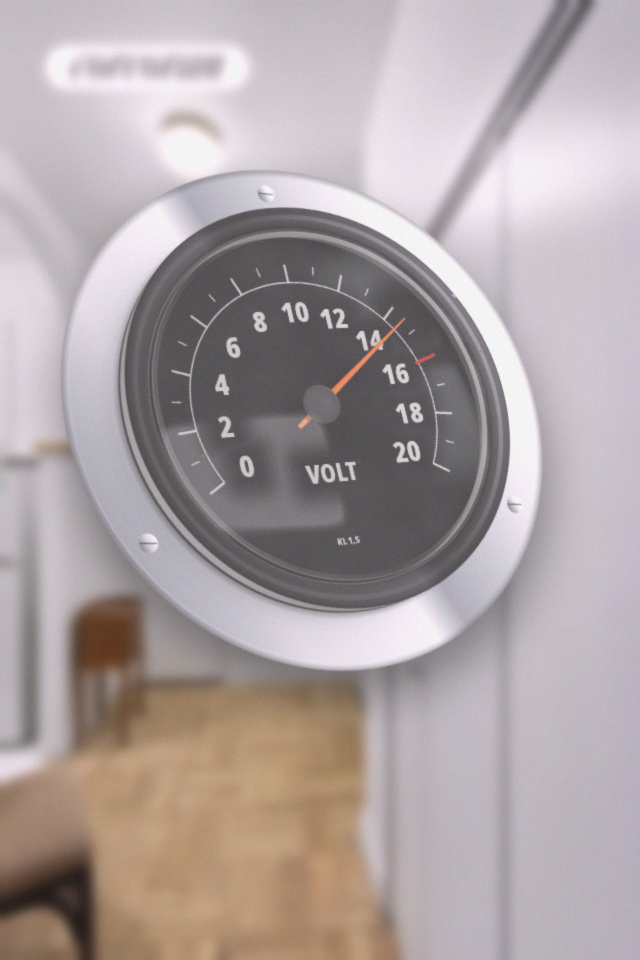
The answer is 14.5 V
